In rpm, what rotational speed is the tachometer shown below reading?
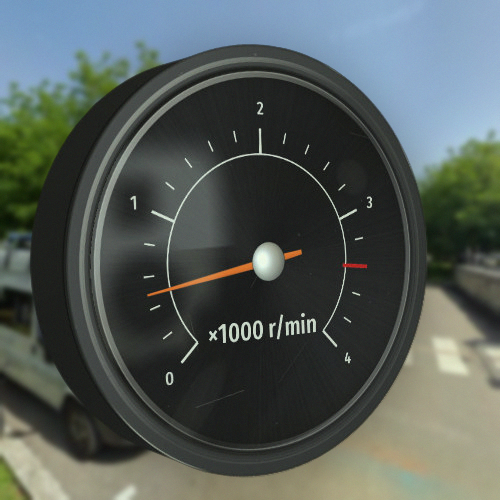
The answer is 500 rpm
